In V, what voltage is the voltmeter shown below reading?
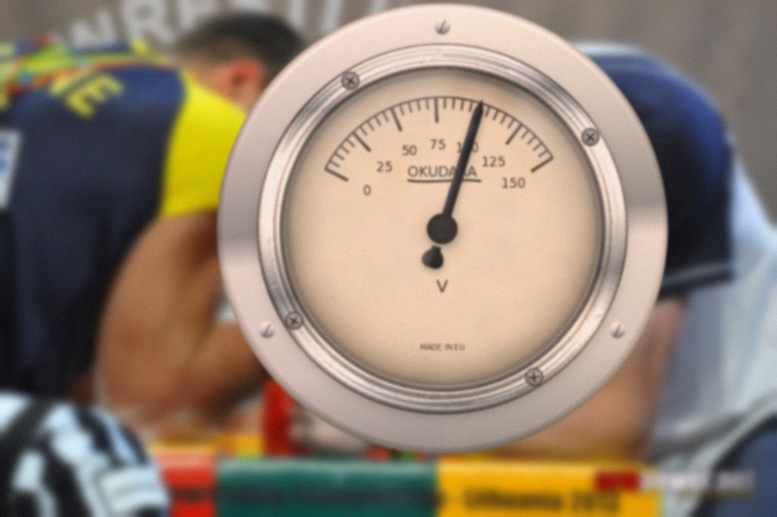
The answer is 100 V
